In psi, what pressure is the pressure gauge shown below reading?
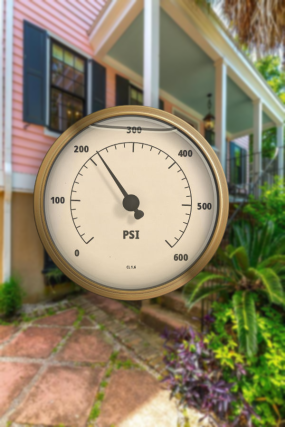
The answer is 220 psi
